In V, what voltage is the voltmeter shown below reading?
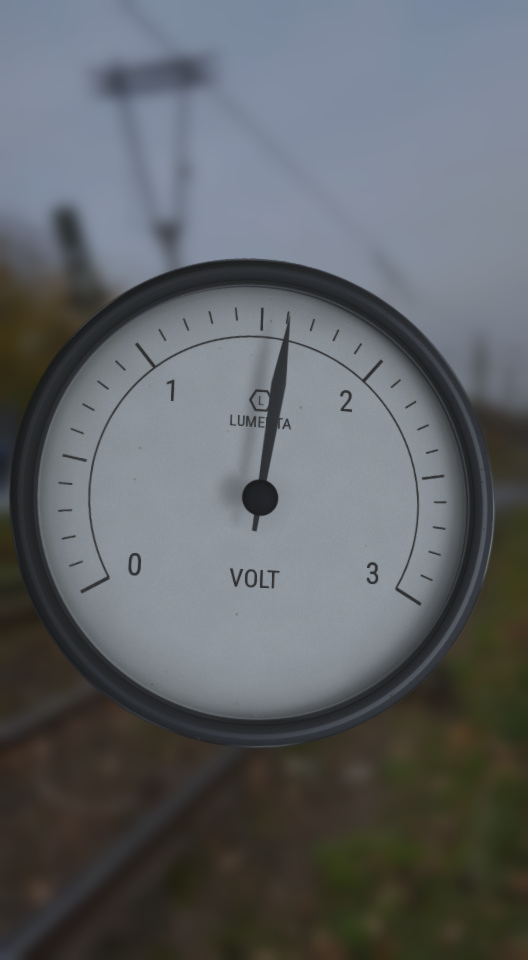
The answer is 1.6 V
